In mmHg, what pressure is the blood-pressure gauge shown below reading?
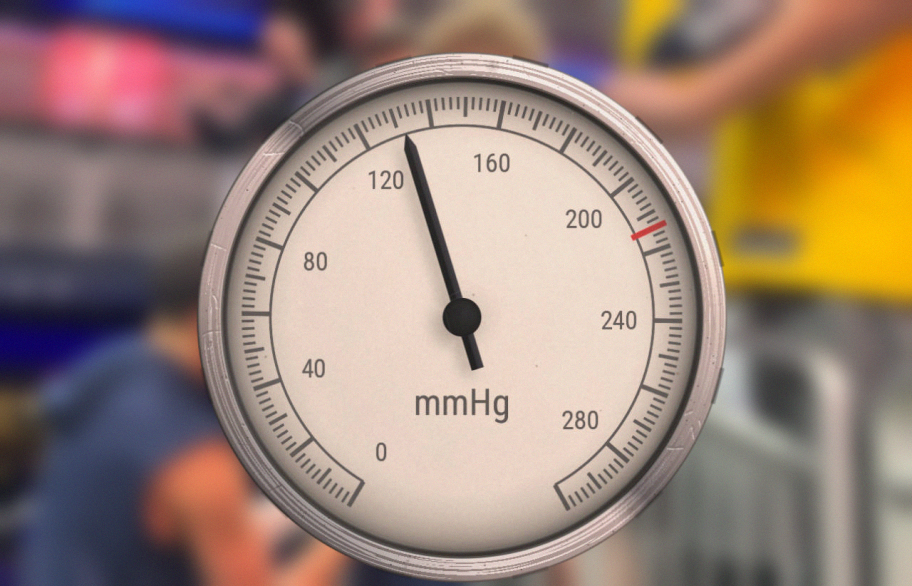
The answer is 132 mmHg
